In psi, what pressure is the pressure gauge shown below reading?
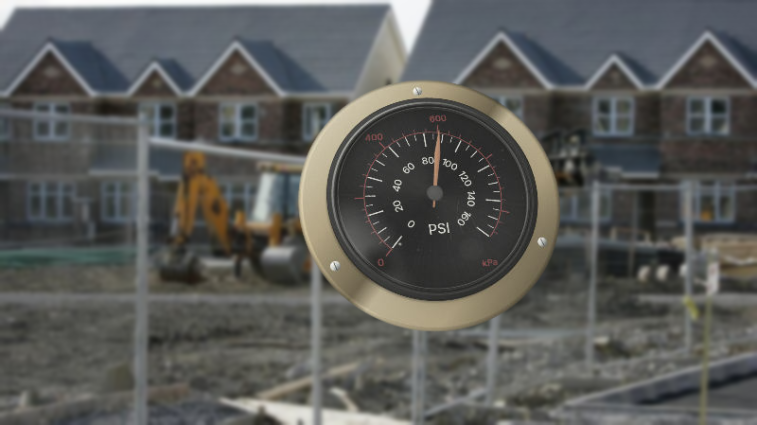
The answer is 87.5 psi
